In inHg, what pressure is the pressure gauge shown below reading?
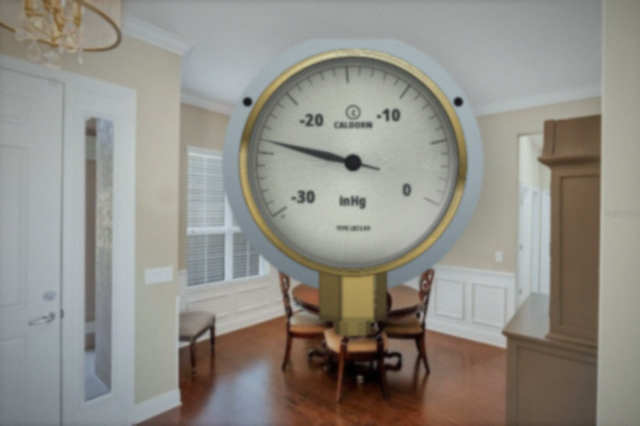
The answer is -24 inHg
